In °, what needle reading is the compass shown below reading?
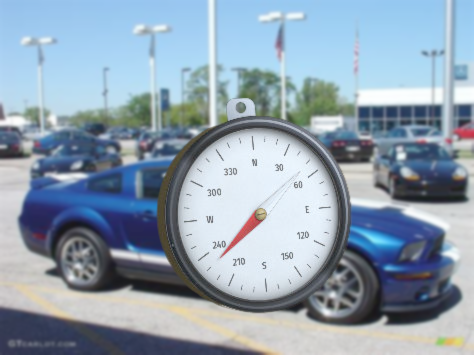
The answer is 230 °
